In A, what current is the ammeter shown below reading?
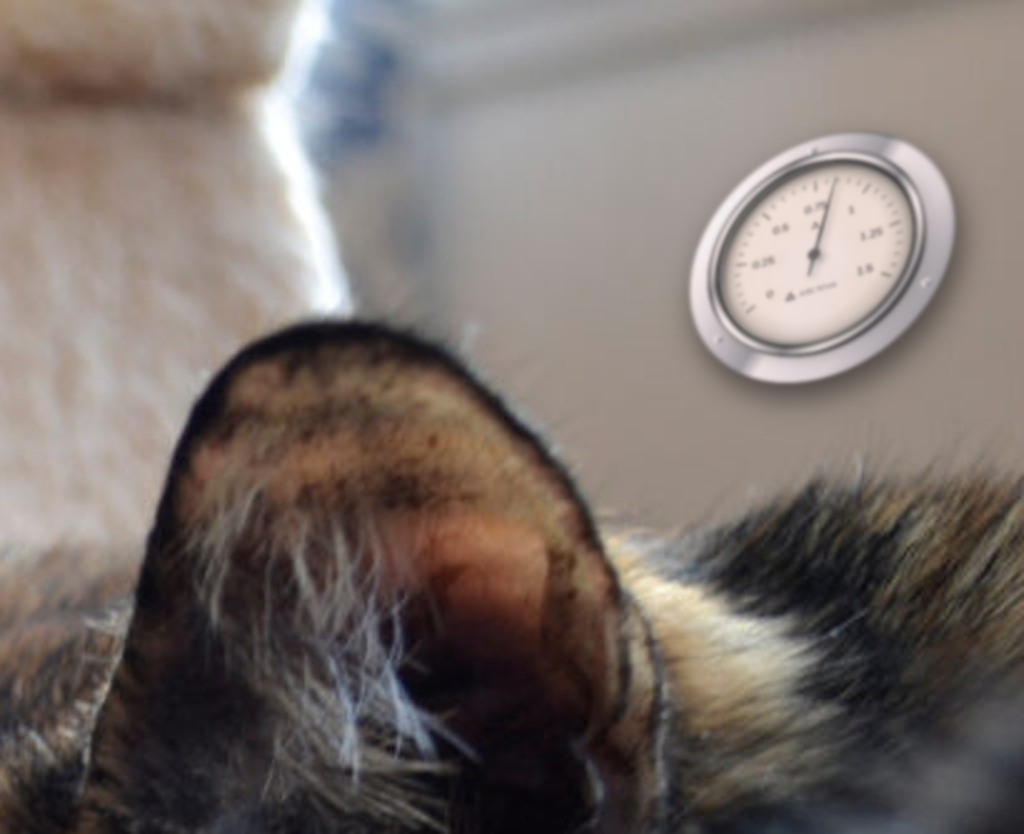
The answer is 0.85 A
